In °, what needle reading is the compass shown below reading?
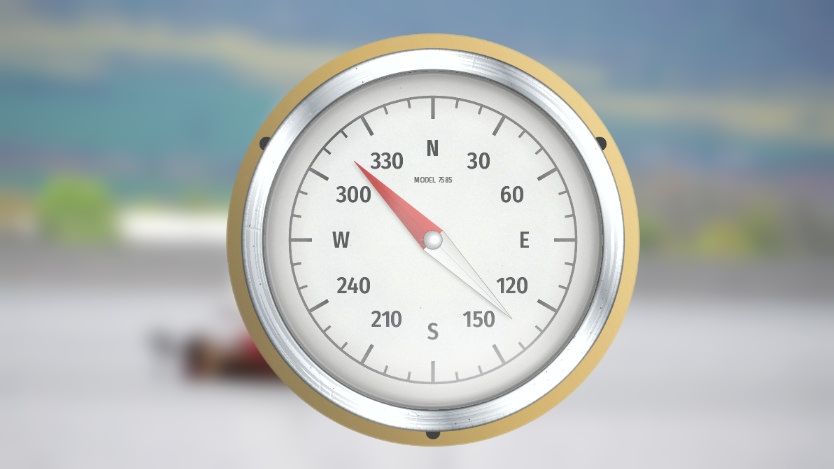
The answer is 315 °
